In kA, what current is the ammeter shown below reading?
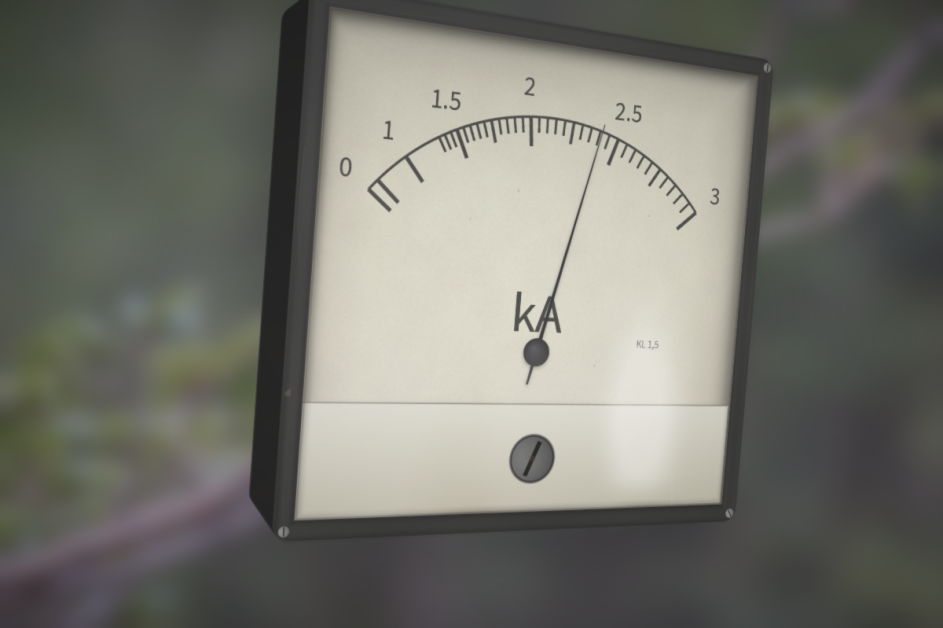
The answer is 2.4 kA
